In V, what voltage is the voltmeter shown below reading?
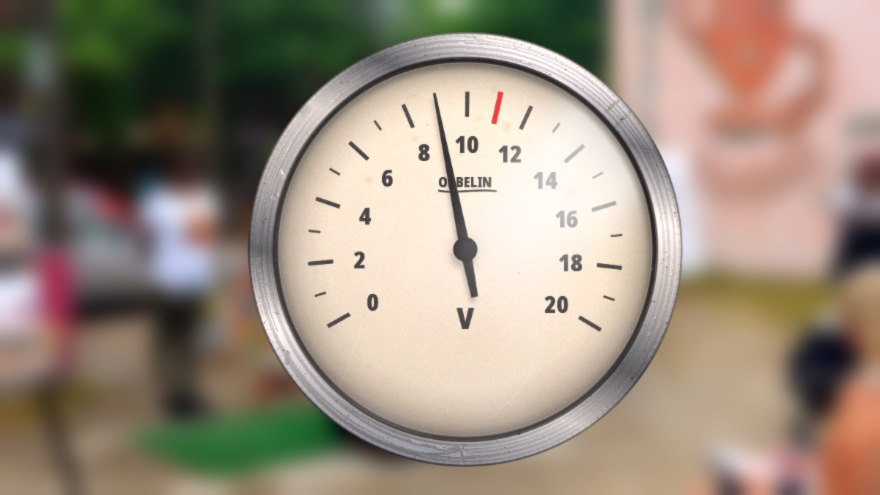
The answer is 9 V
